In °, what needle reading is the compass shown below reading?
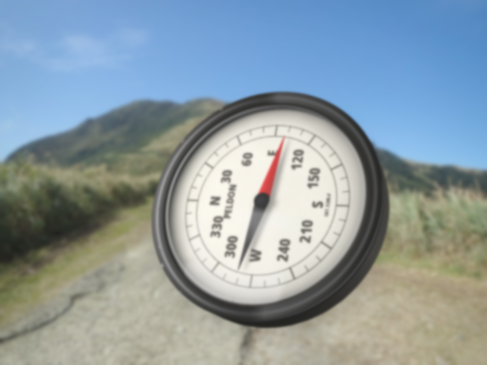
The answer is 100 °
